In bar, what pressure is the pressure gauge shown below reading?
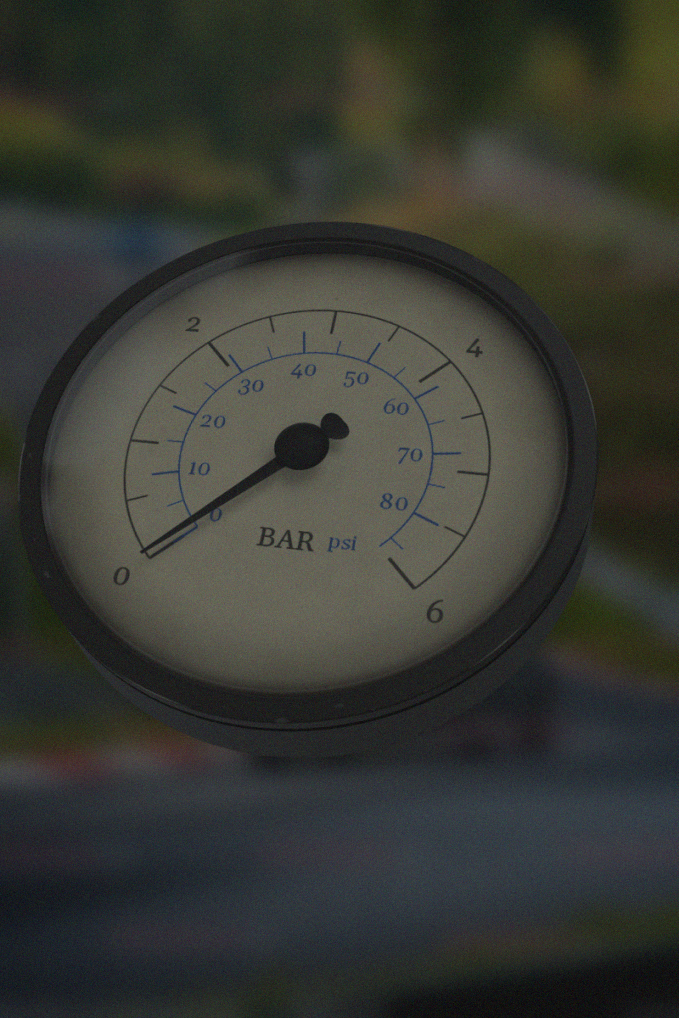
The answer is 0 bar
